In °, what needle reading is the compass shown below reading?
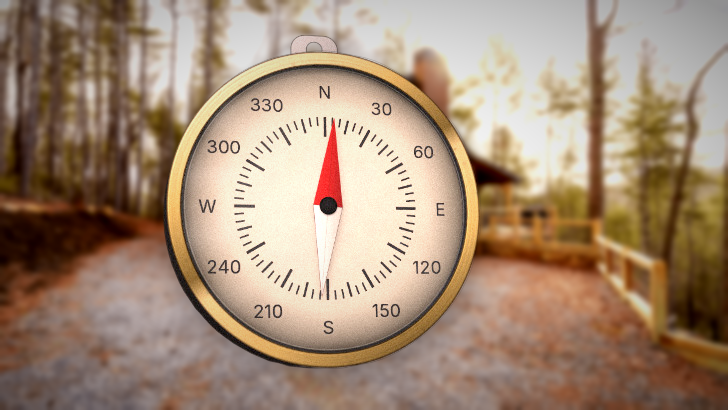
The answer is 5 °
